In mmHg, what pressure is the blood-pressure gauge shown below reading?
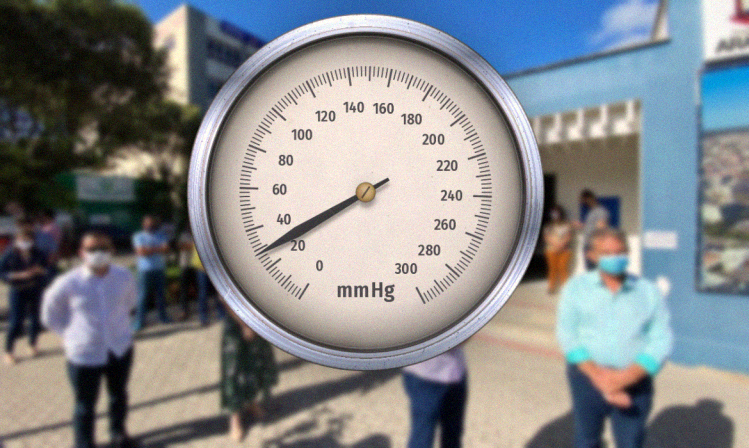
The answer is 28 mmHg
